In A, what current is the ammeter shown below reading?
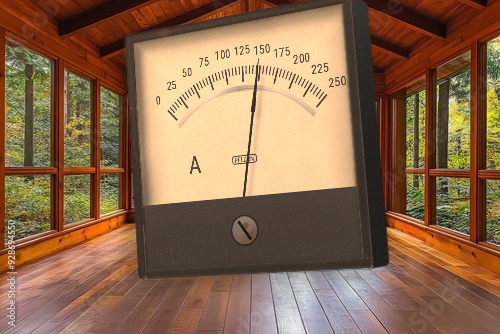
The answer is 150 A
